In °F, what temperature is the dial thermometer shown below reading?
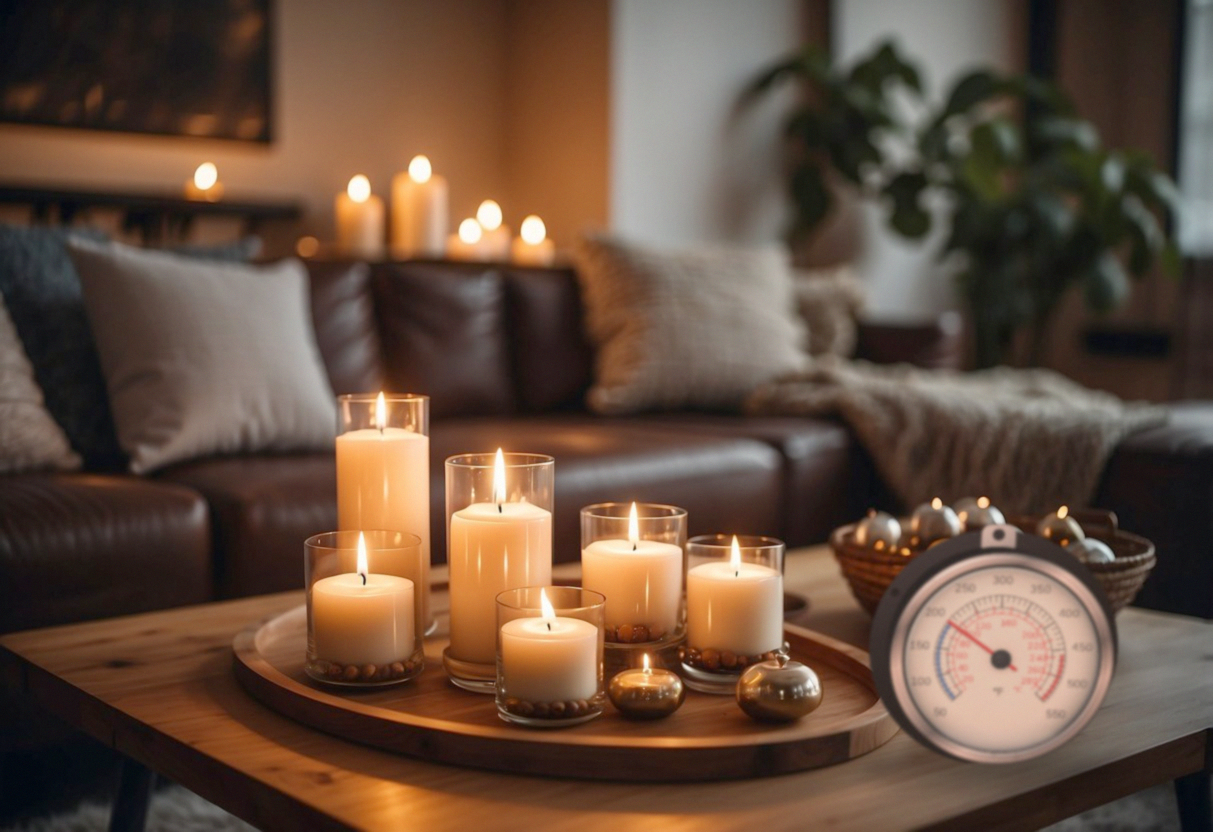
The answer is 200 °F
